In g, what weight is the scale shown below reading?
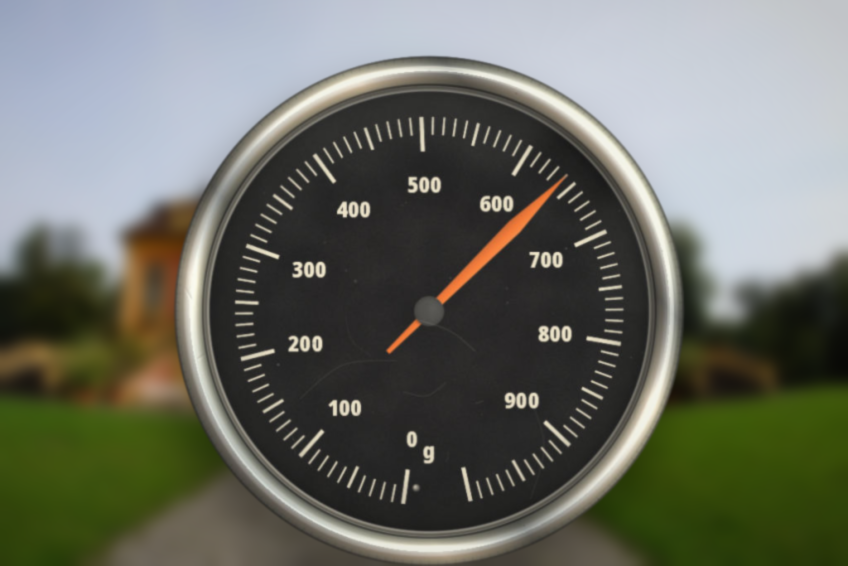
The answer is 640 g
